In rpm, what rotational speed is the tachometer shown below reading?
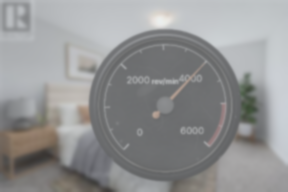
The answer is 4000 rpm
